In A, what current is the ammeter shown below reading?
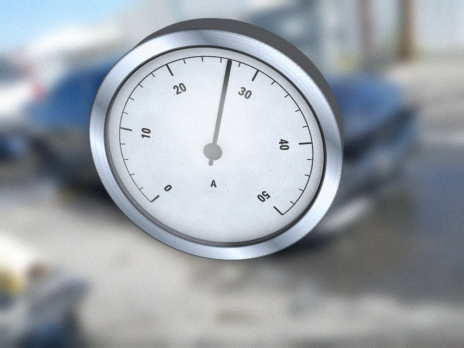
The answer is 27 A
